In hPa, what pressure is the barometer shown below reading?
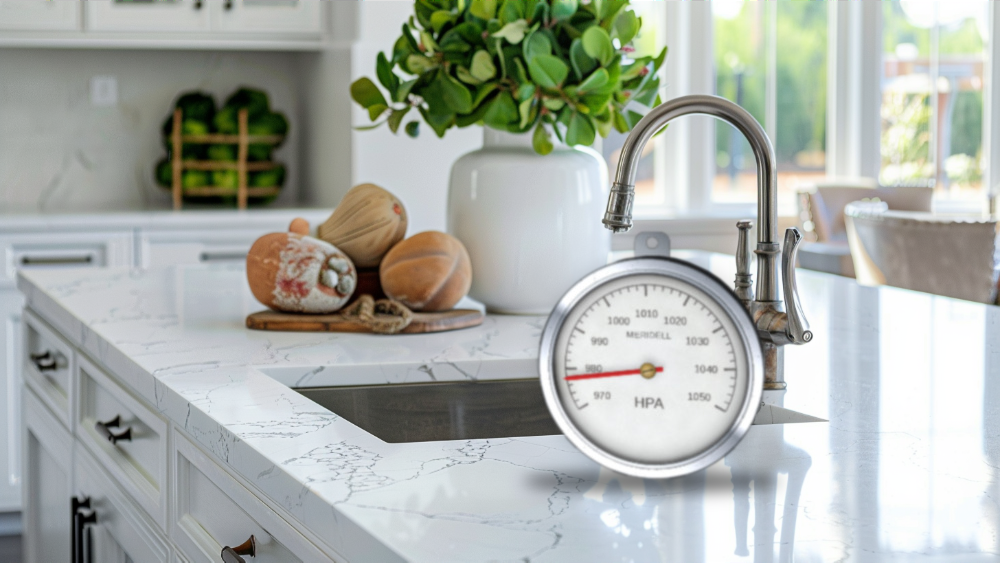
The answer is 978 hPa
